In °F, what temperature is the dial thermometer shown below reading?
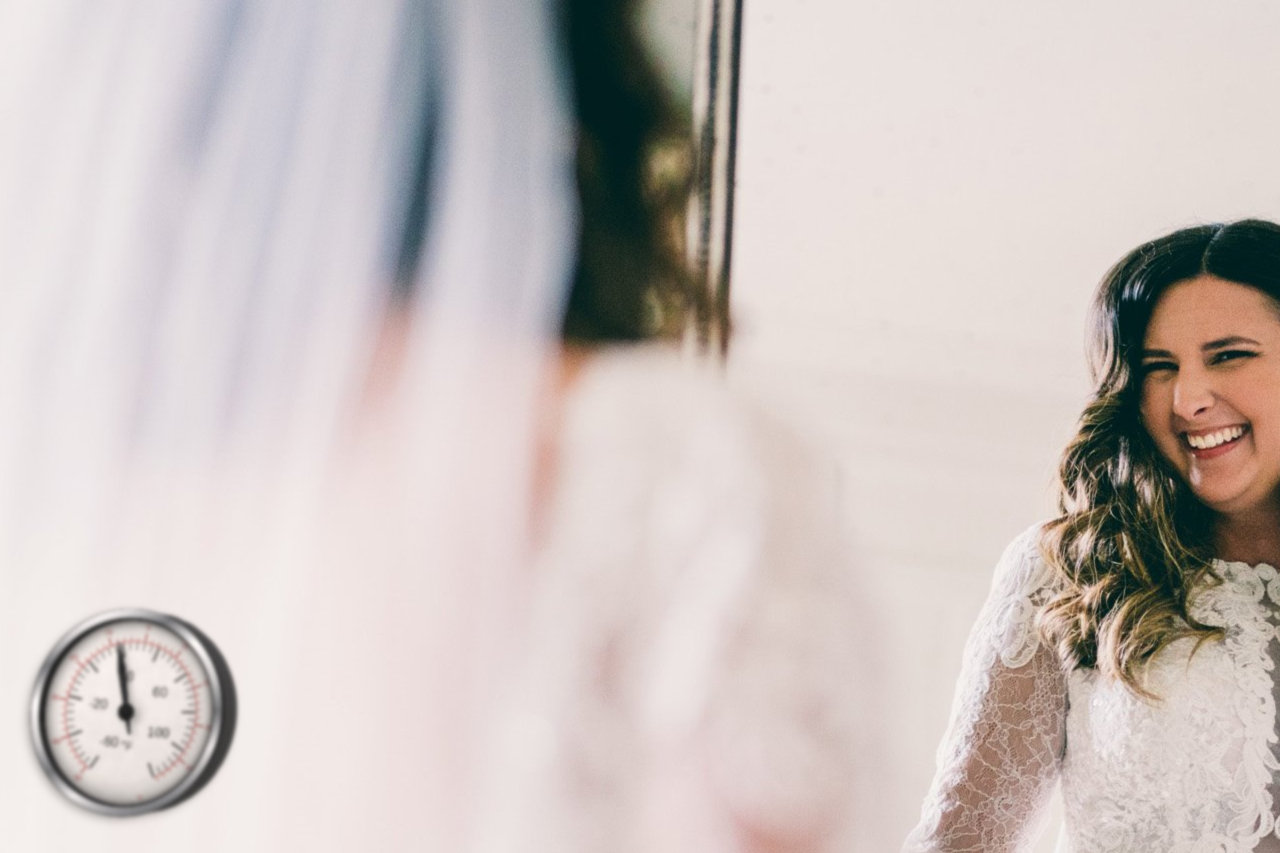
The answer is 20 °F
